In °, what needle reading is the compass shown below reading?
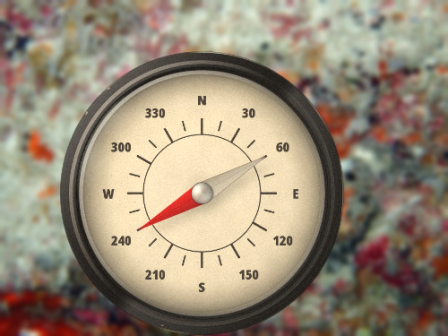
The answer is 240 °
